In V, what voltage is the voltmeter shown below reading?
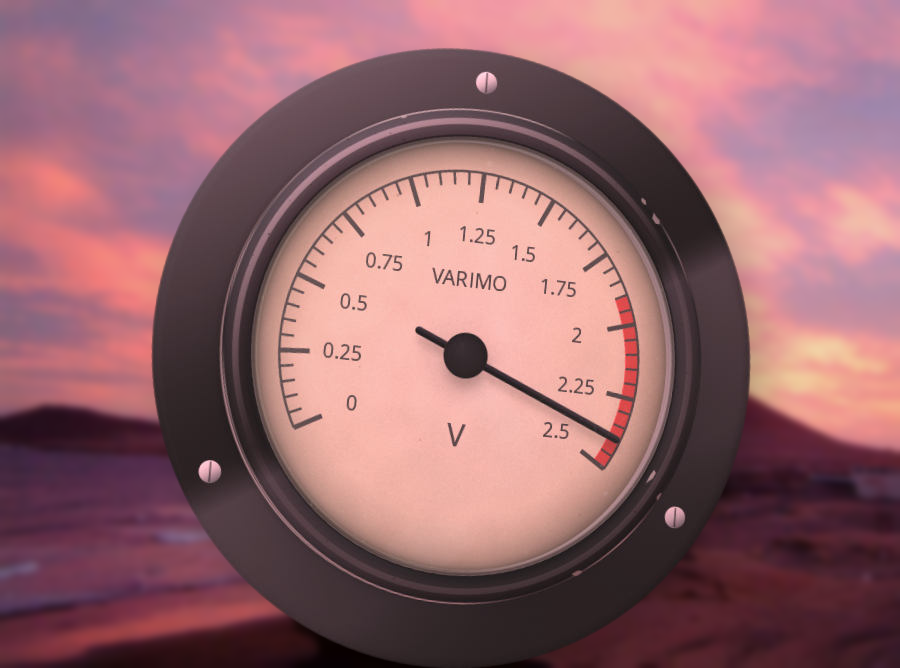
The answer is 2.4 V
